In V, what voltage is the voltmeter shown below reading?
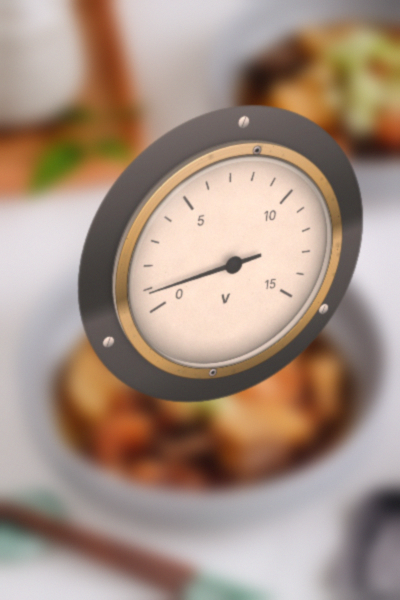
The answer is 1 V
